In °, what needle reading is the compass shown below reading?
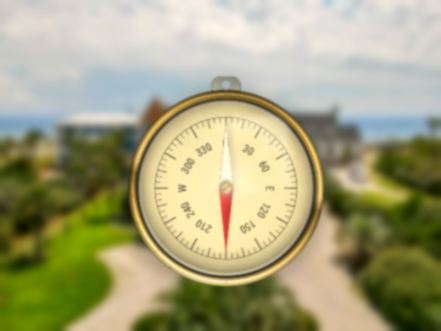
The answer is 180 °
